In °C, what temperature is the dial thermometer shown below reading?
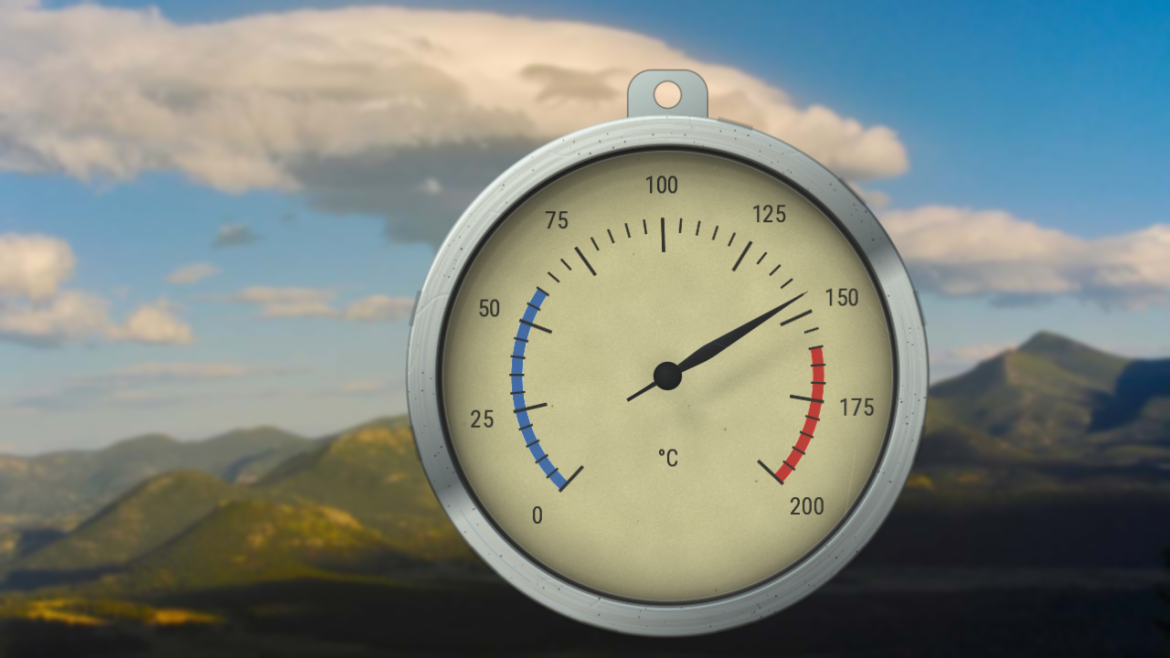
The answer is 145 °C
